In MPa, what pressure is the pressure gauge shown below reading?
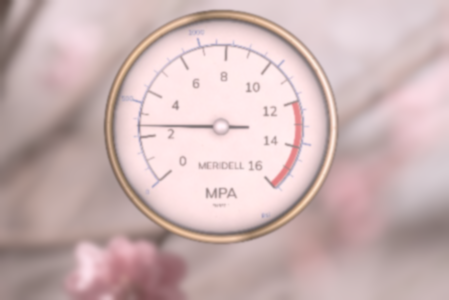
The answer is 2.5 MPa
